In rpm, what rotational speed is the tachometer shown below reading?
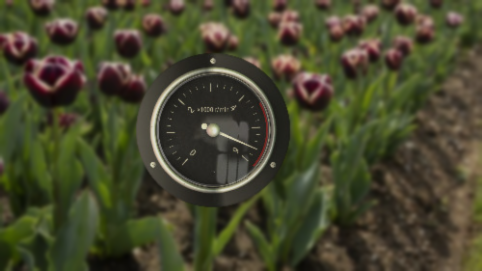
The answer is 5600 rpm
